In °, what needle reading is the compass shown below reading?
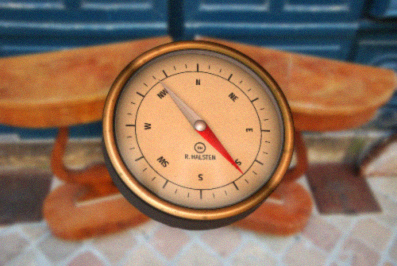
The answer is 140 °
